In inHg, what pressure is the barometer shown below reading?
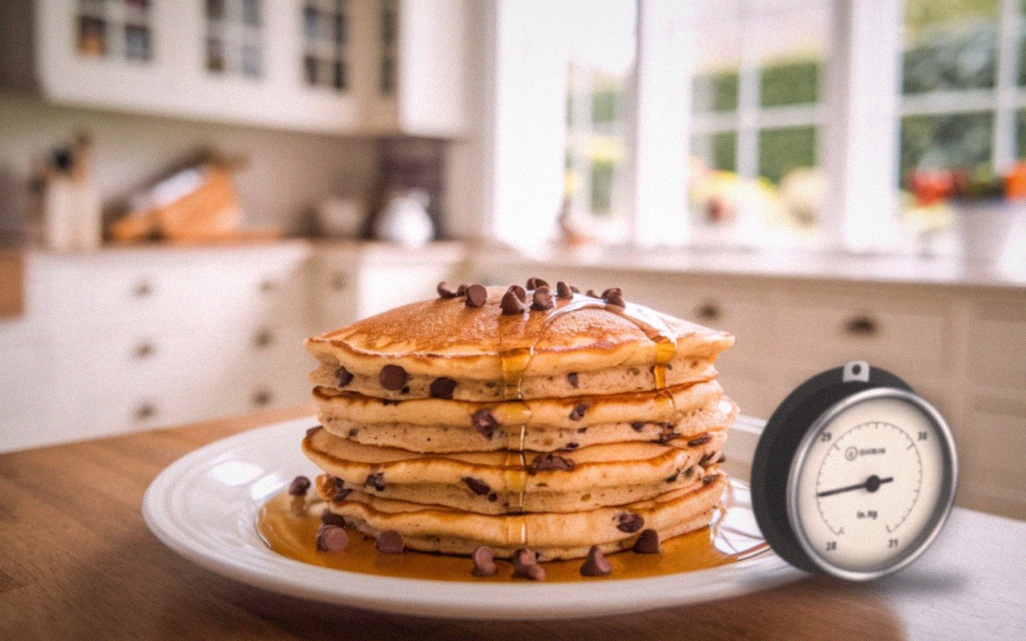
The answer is 28.5 inHg
